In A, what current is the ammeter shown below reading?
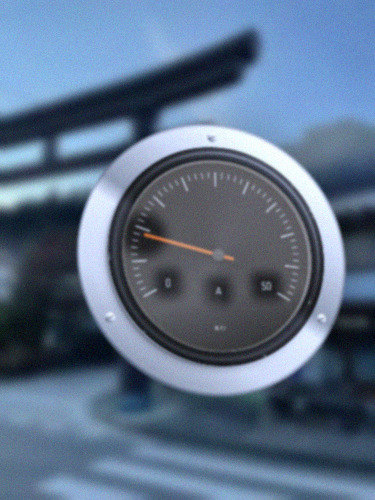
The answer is 9 A
